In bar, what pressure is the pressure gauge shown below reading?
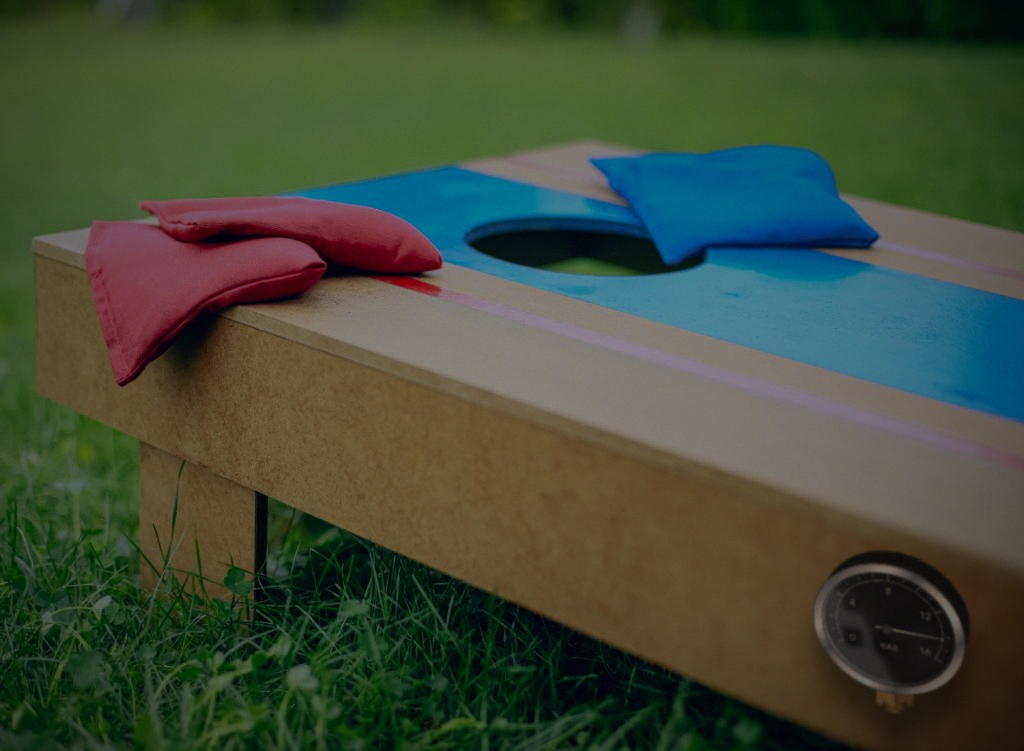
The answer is 14 bar
